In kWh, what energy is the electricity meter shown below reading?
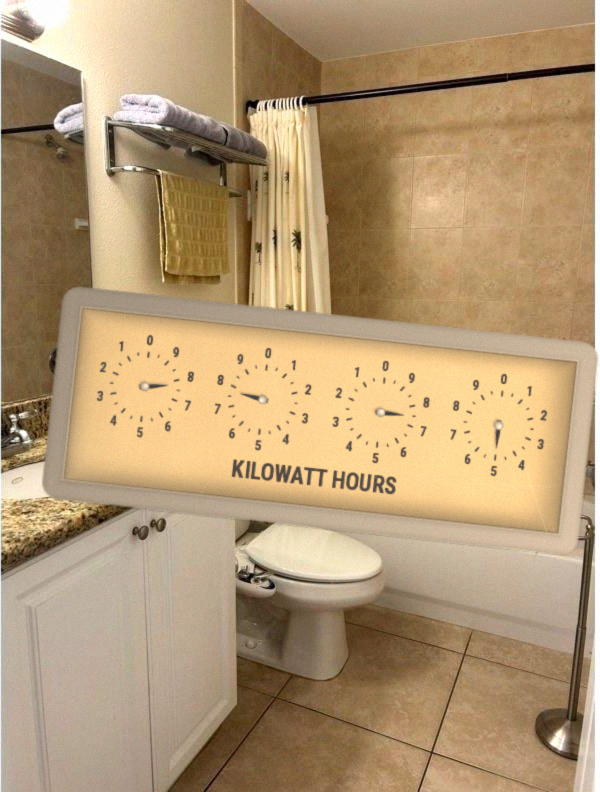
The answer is 7775 kWh
